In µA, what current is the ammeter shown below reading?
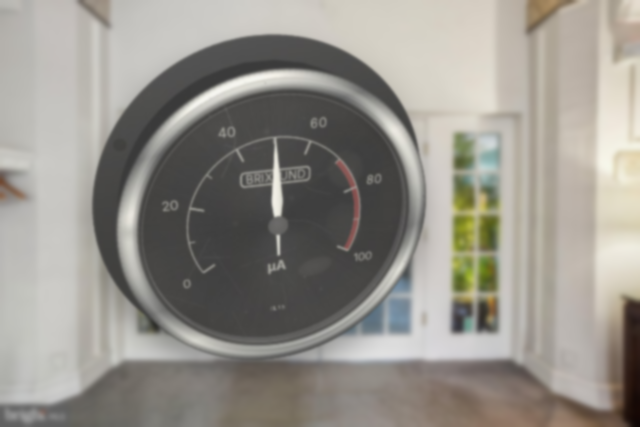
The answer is 50 µA
